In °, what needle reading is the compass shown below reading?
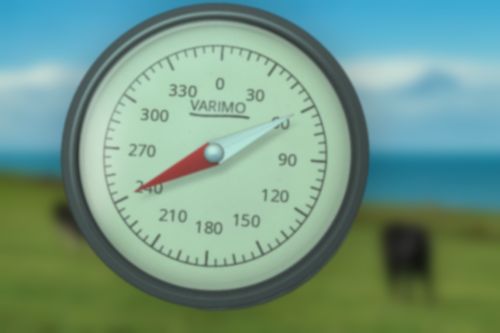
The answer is 240 °
